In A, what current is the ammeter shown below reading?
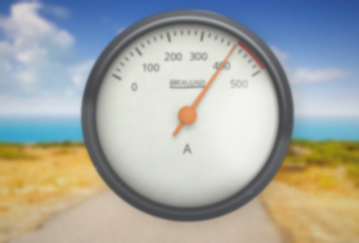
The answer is 400 A
